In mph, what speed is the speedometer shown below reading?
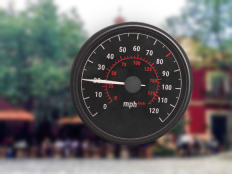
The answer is 20 mph
